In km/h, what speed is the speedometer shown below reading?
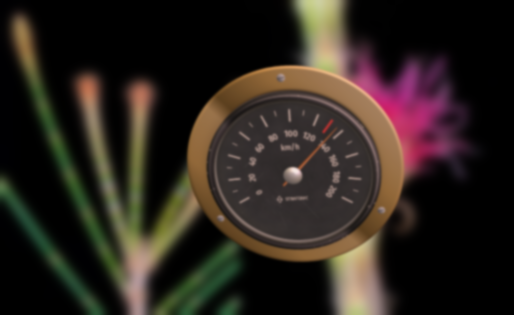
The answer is 135 km/h
